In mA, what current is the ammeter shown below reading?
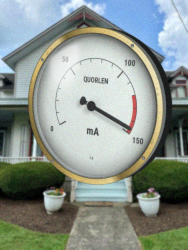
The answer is 145 mA
